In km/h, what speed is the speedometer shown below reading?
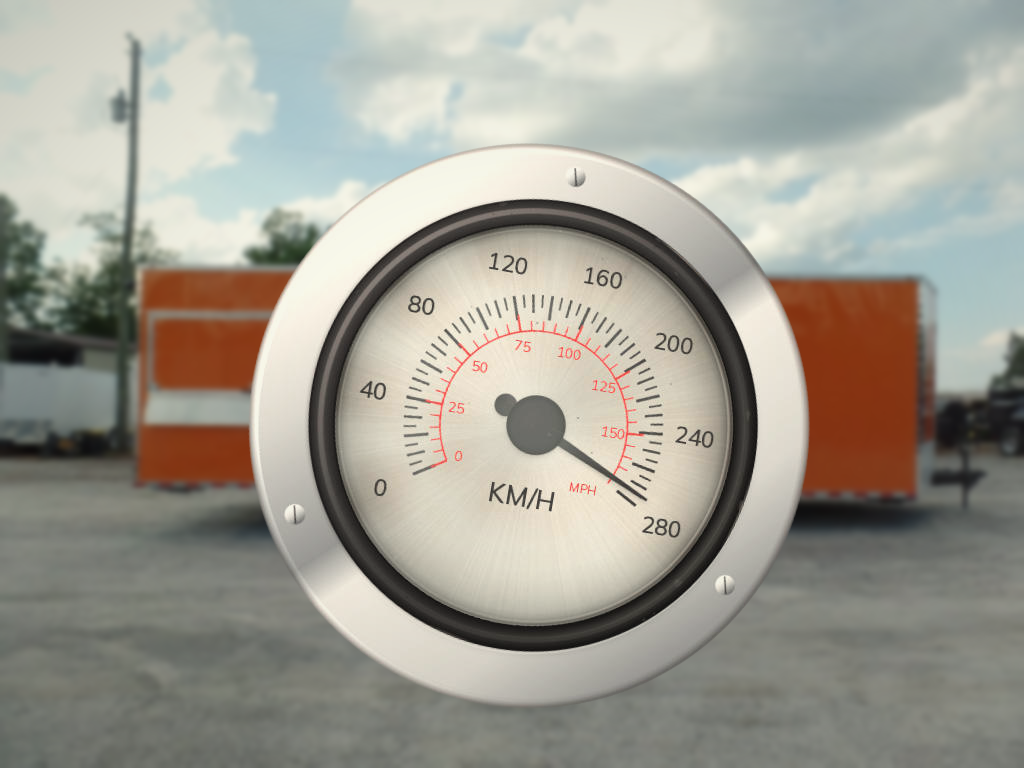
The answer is 275 km/h
